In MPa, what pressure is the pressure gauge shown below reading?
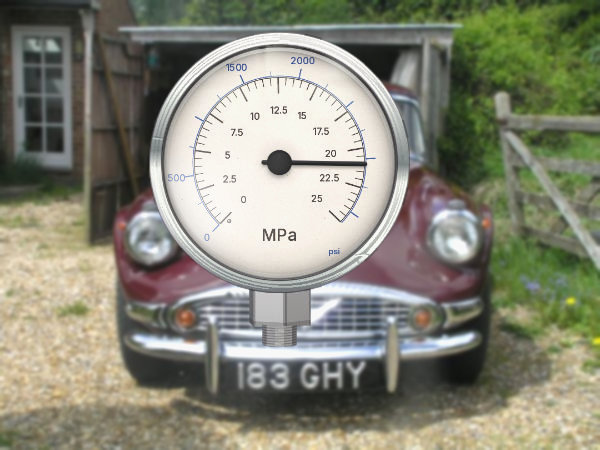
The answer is 21 MPa
